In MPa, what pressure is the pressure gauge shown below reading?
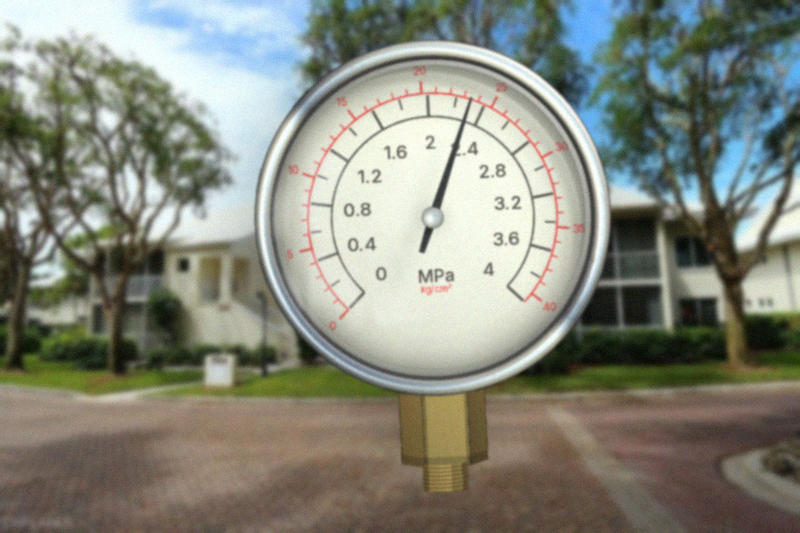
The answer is 2.3 MPa
